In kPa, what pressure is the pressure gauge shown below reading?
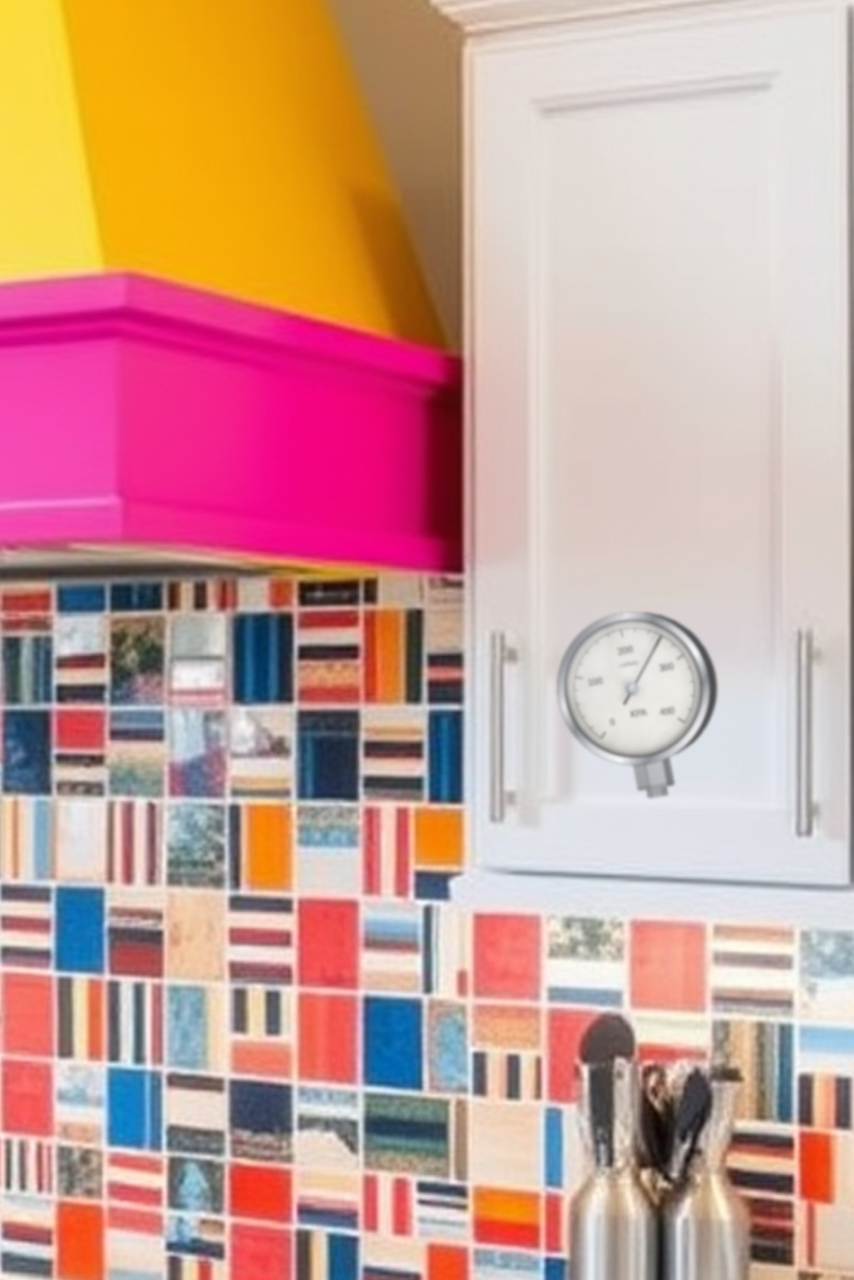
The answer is 260 kPa
